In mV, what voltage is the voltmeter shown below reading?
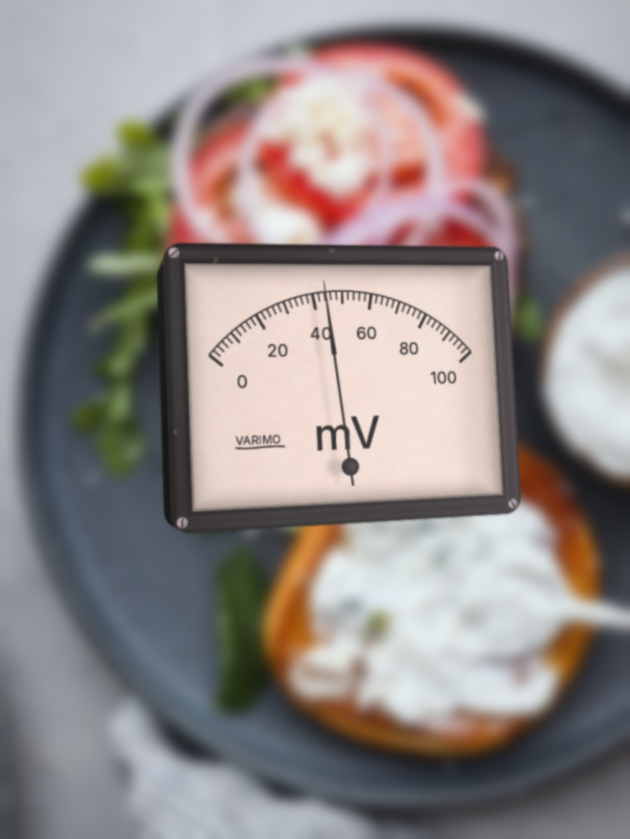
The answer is 44 mV
